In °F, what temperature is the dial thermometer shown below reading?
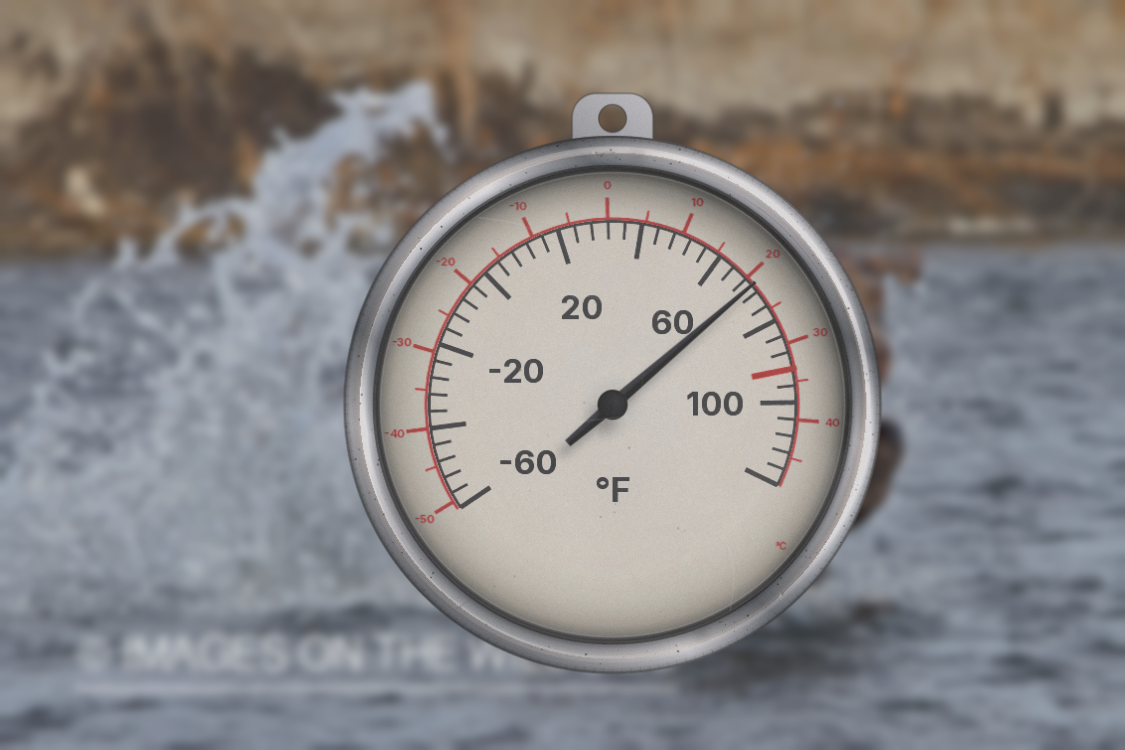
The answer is 70 °F
